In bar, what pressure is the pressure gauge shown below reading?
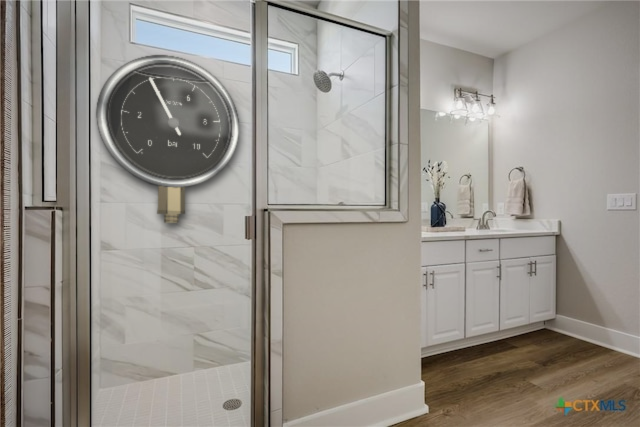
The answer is 4 bar
